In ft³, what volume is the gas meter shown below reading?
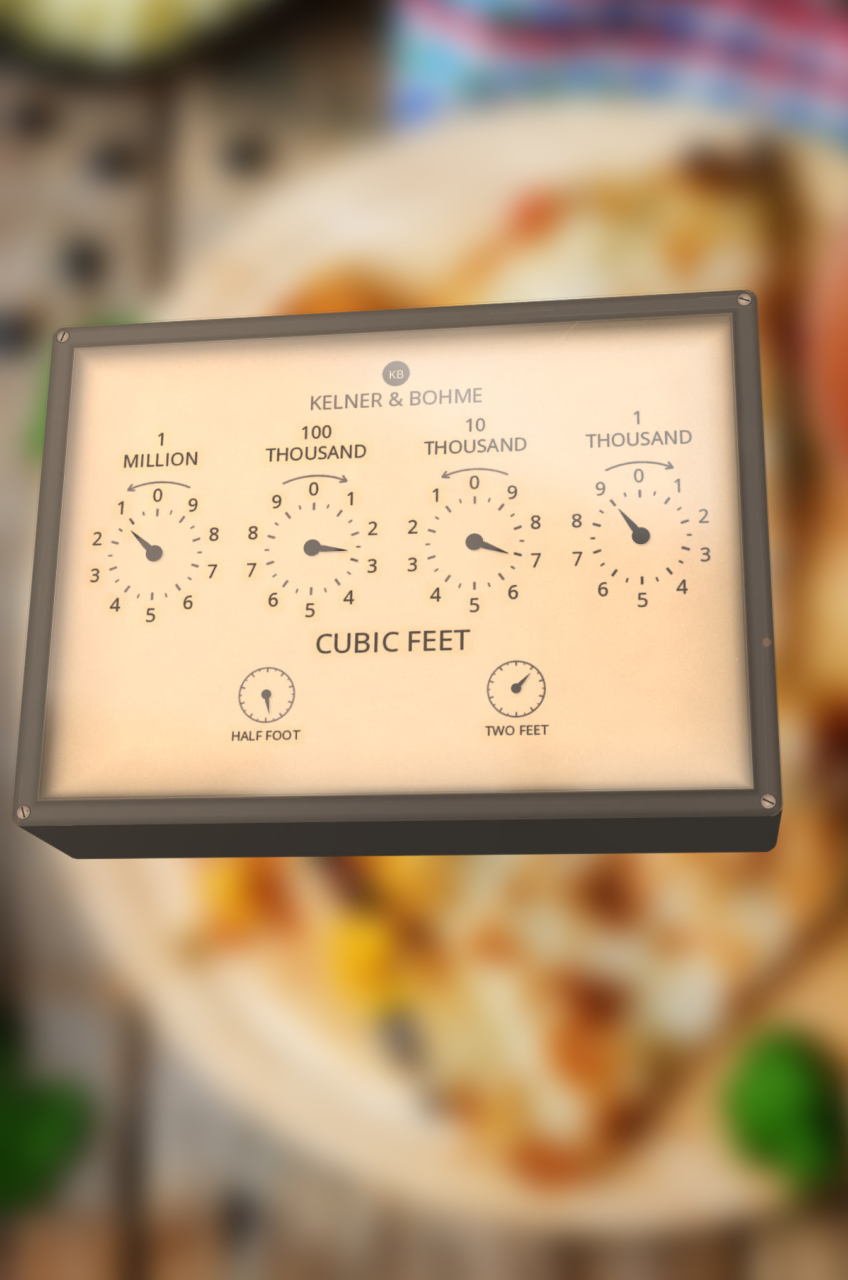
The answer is 126900 ft³
